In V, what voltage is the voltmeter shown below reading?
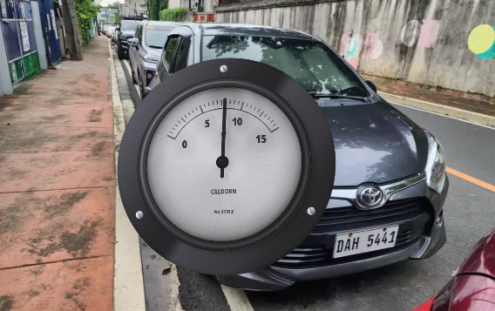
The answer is 8 V
